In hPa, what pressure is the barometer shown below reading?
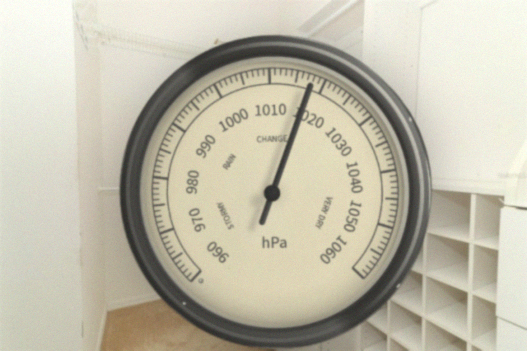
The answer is 1018 hPa
